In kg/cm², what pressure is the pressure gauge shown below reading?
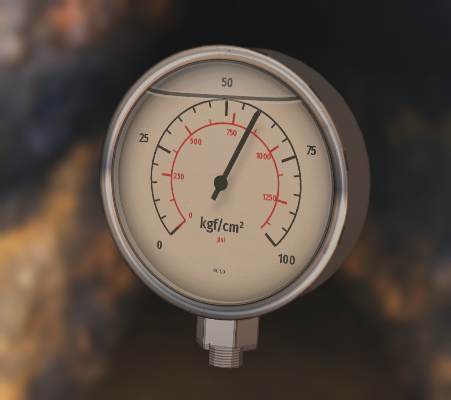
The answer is 60 kg/cm²
